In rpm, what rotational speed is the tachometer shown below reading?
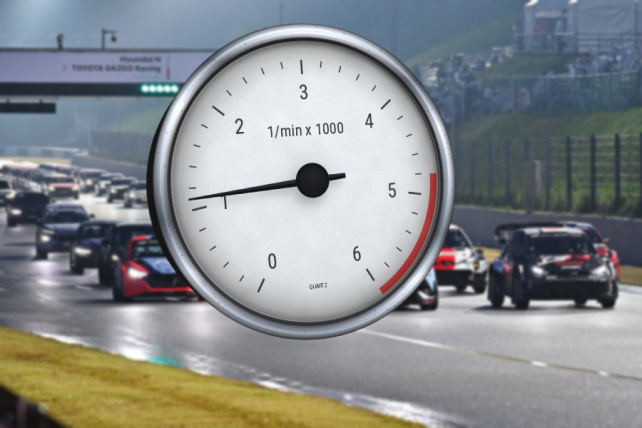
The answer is 1100 rpm
